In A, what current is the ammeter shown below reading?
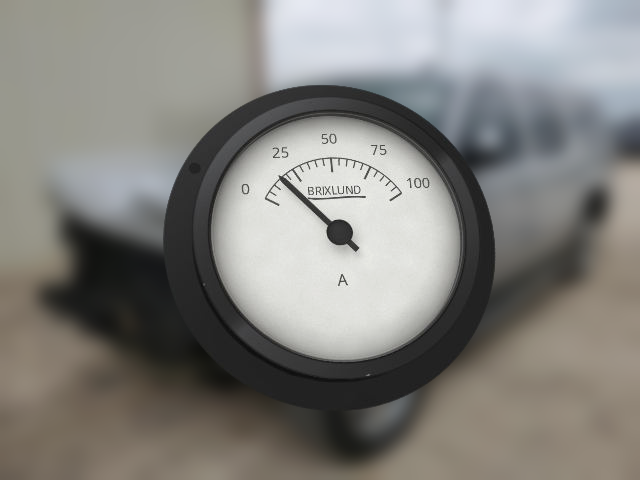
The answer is 15 A
